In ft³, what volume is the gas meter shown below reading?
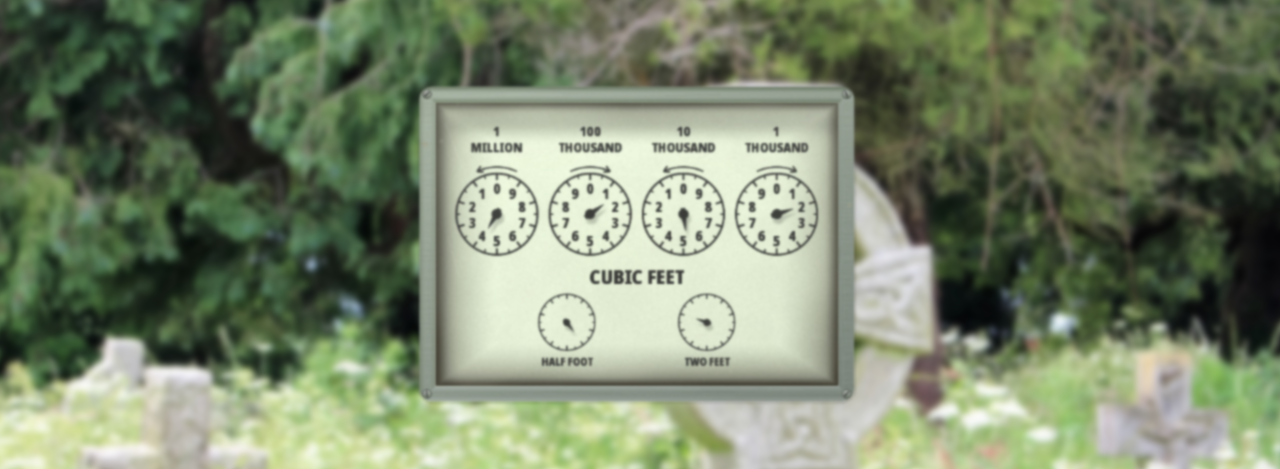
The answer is 415200 ft³
